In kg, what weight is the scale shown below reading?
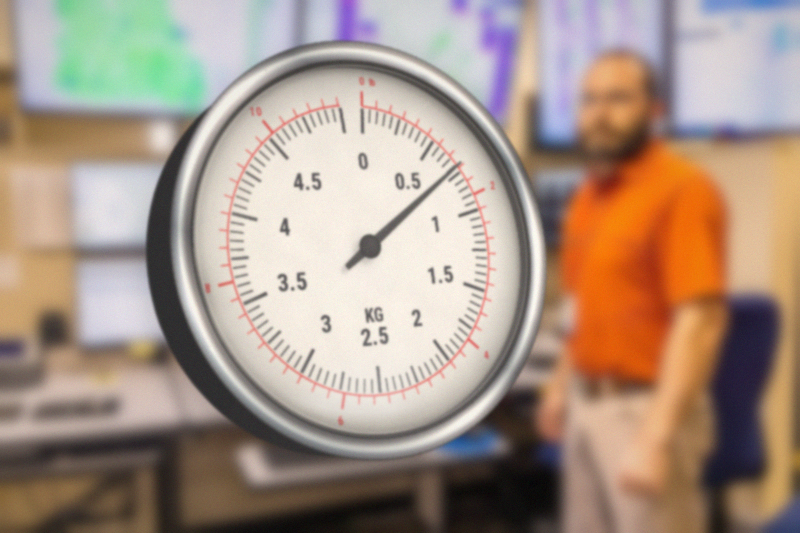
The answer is 0.7 kg
